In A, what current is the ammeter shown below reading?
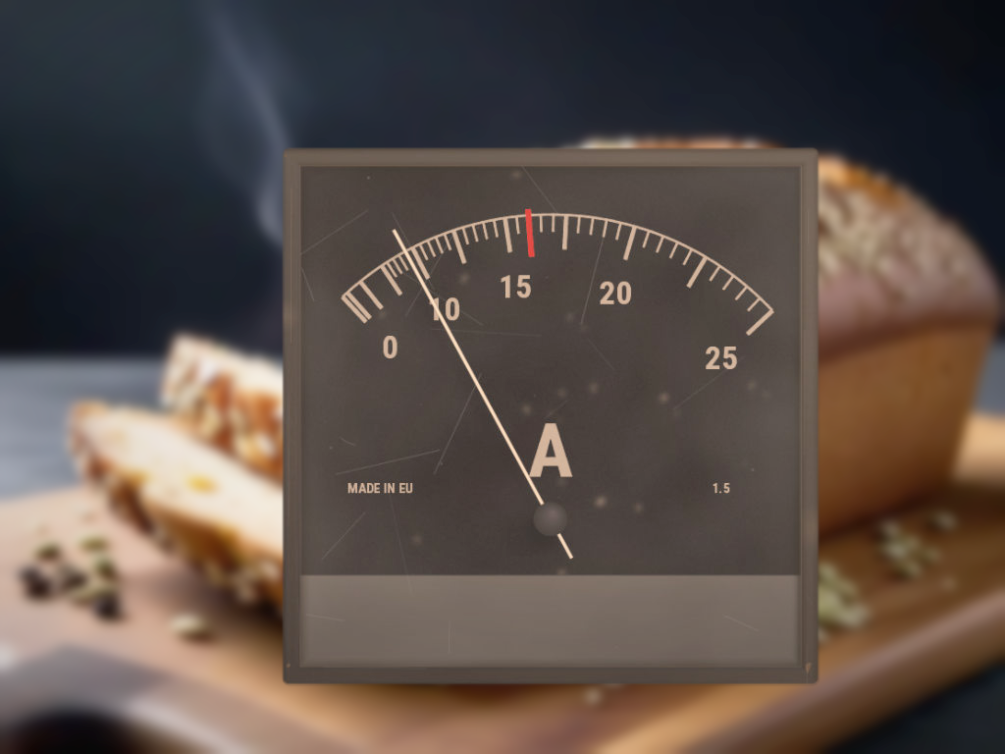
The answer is 9.5 A
